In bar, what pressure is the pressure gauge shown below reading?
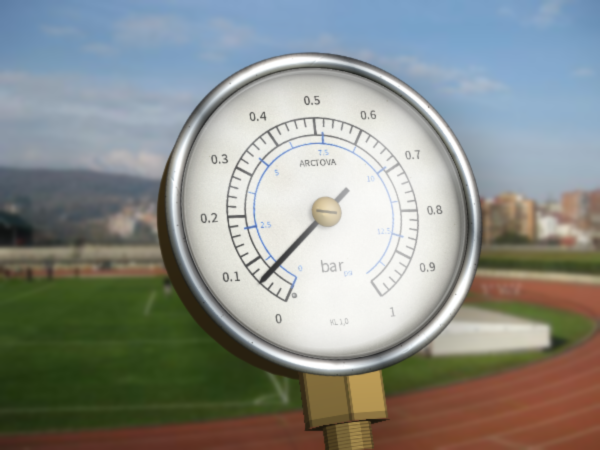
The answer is 0.06 bar
